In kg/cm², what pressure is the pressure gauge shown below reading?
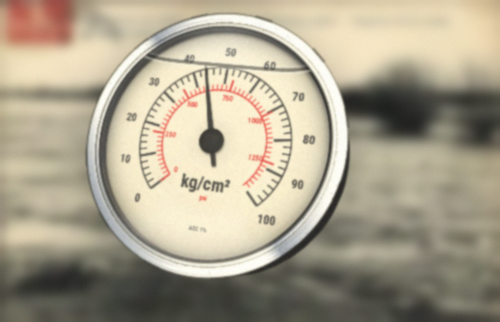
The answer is 44 kg/cm²
